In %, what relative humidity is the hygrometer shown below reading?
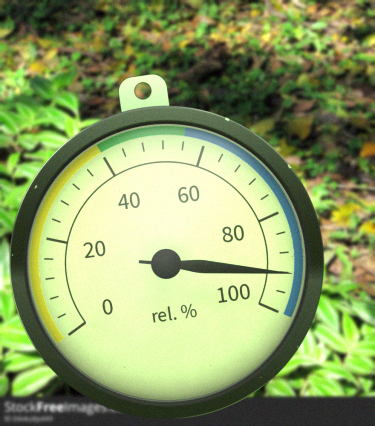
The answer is 92 %
